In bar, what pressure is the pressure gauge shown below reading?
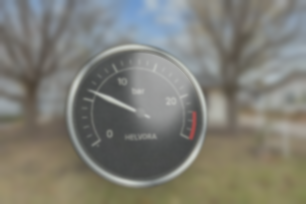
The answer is 6 bar
